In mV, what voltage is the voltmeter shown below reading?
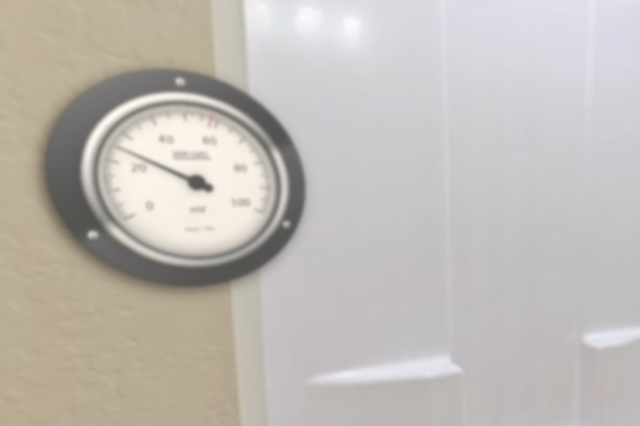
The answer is 25 mV
